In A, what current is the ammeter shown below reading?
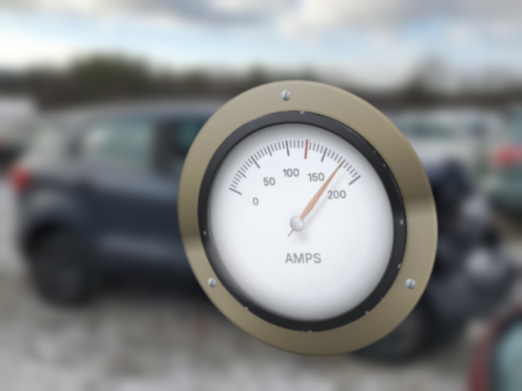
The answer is 175 A
